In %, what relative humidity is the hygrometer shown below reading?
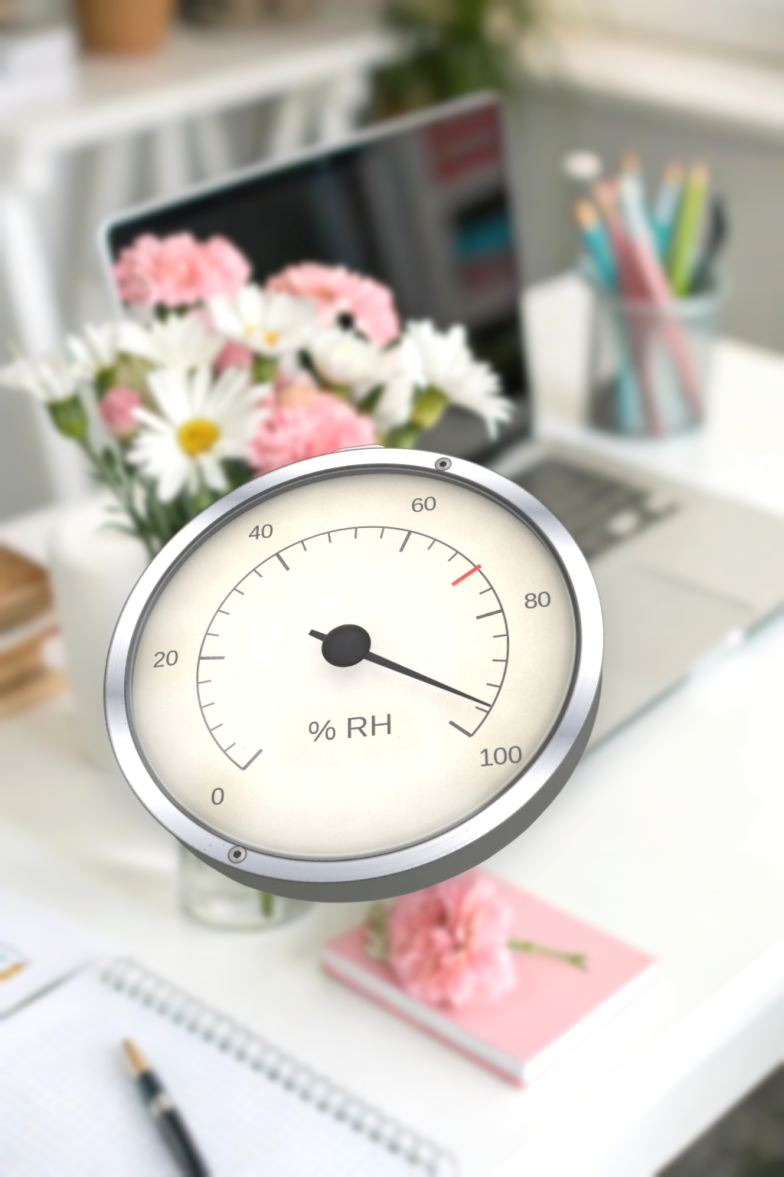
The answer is 96 %
